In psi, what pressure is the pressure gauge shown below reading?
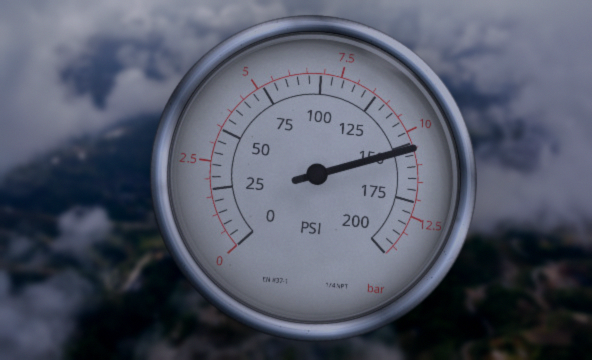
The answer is 152.5 psi
